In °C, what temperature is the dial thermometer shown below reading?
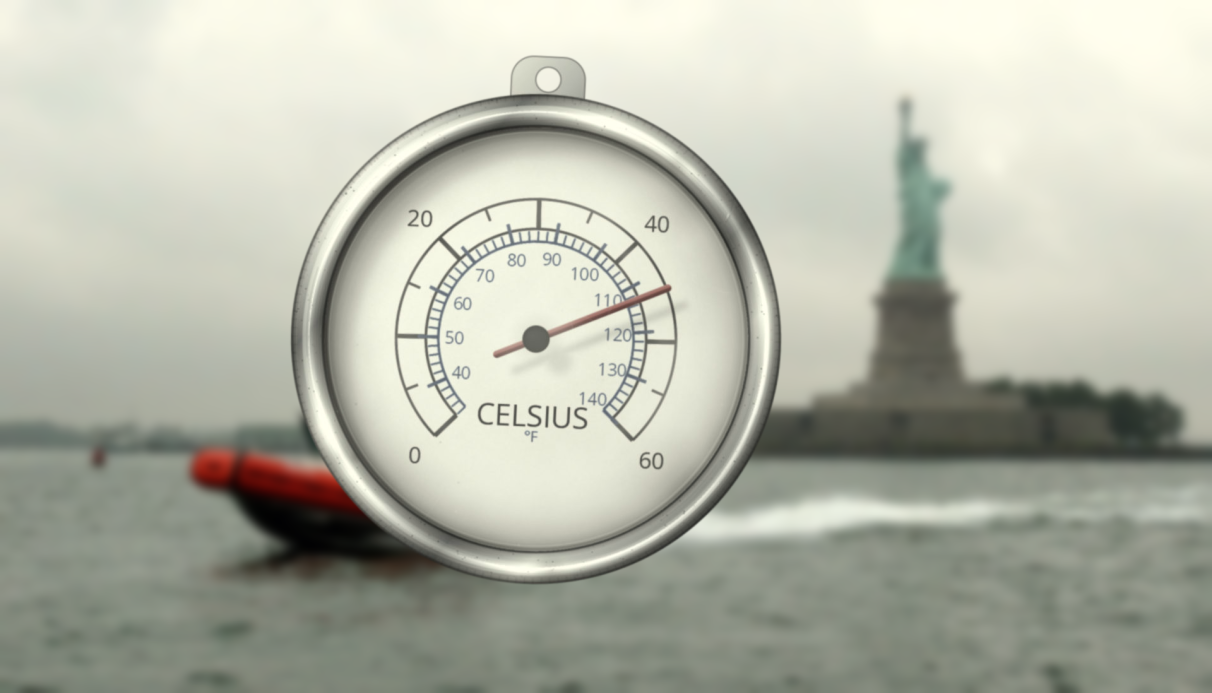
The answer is 45 °C
